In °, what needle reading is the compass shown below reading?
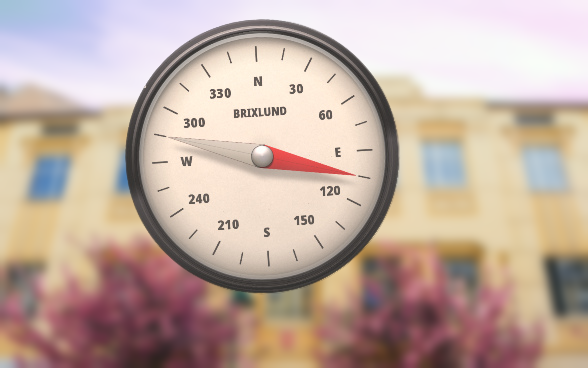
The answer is 105 °
